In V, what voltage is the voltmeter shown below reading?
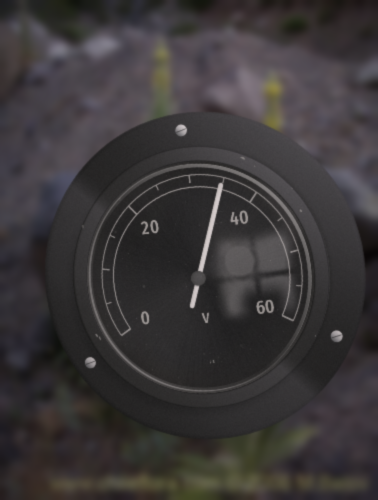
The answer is 35 V
